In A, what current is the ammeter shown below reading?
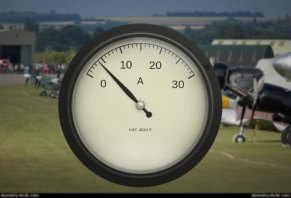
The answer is 4 A
